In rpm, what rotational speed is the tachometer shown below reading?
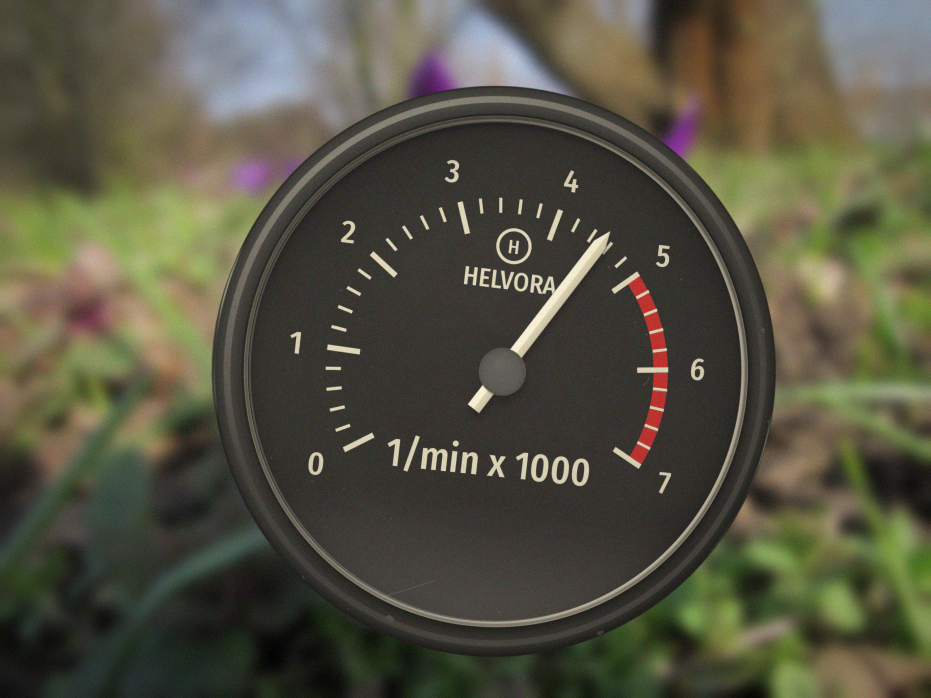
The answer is 4500 rpm
